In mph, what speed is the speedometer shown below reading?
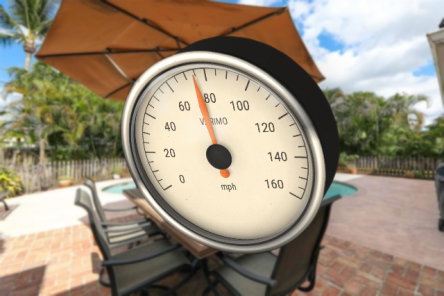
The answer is 75 mph
